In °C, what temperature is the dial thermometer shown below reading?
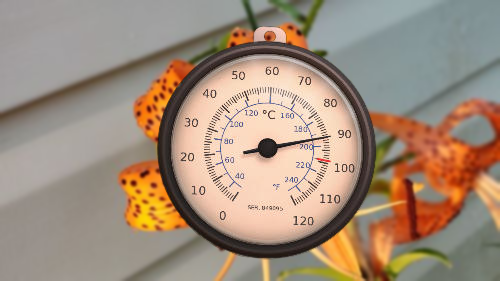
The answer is 90 °C
